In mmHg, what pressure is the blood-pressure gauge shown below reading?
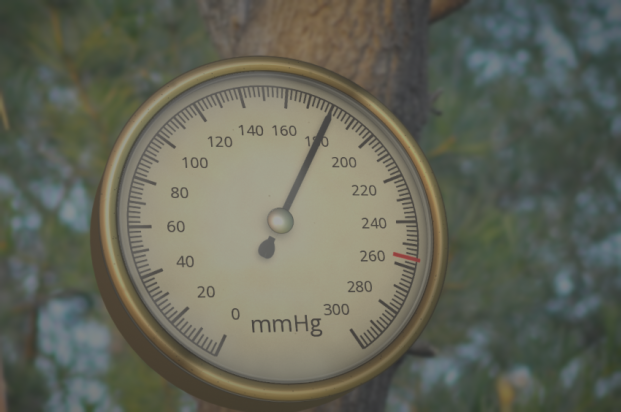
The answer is 180 mmHg
